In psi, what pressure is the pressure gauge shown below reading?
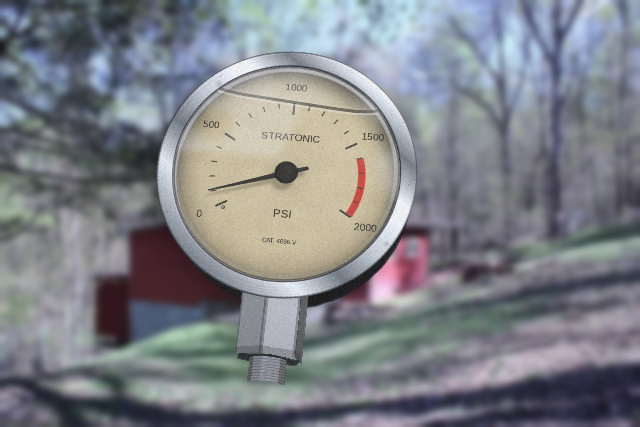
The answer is 100 psi
